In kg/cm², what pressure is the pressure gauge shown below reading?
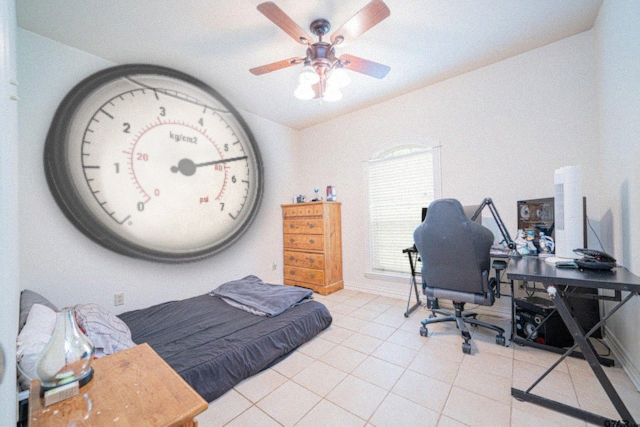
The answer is 5.4 kg/cm²
